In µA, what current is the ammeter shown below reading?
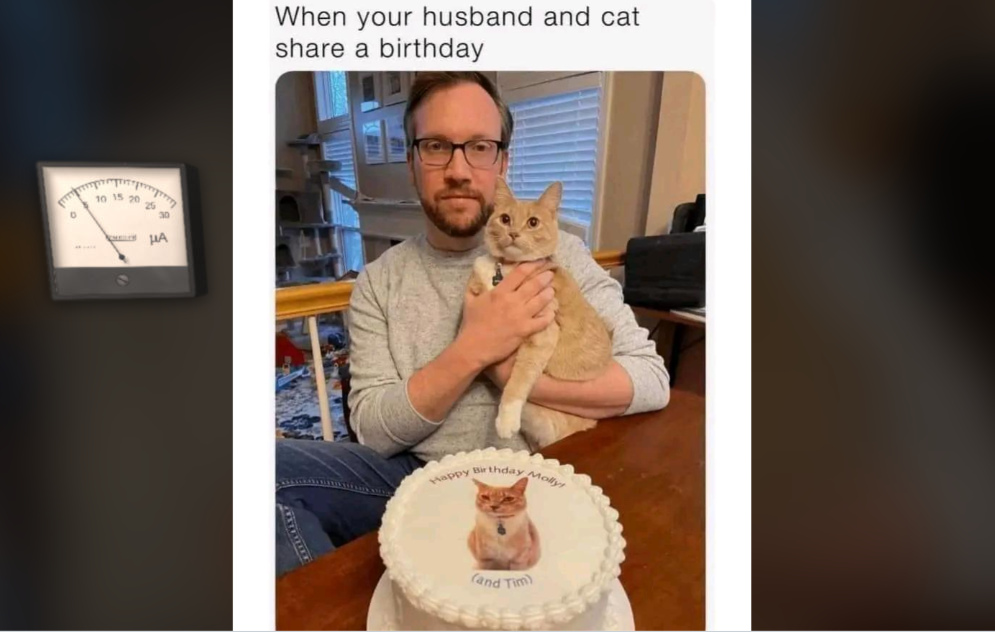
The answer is 5 µA
